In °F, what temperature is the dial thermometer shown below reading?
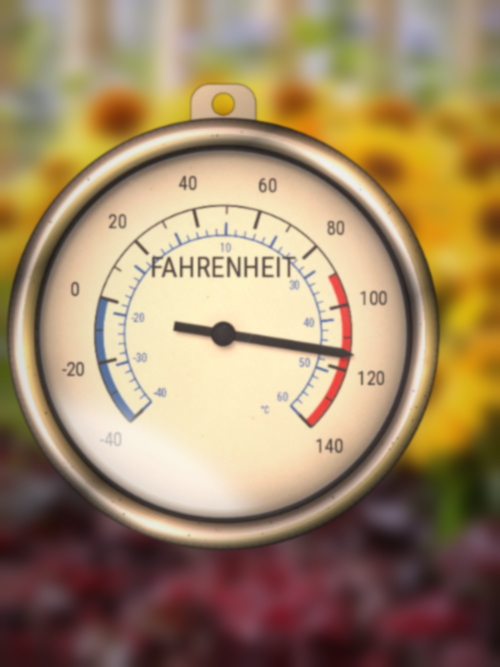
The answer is 115 °F
